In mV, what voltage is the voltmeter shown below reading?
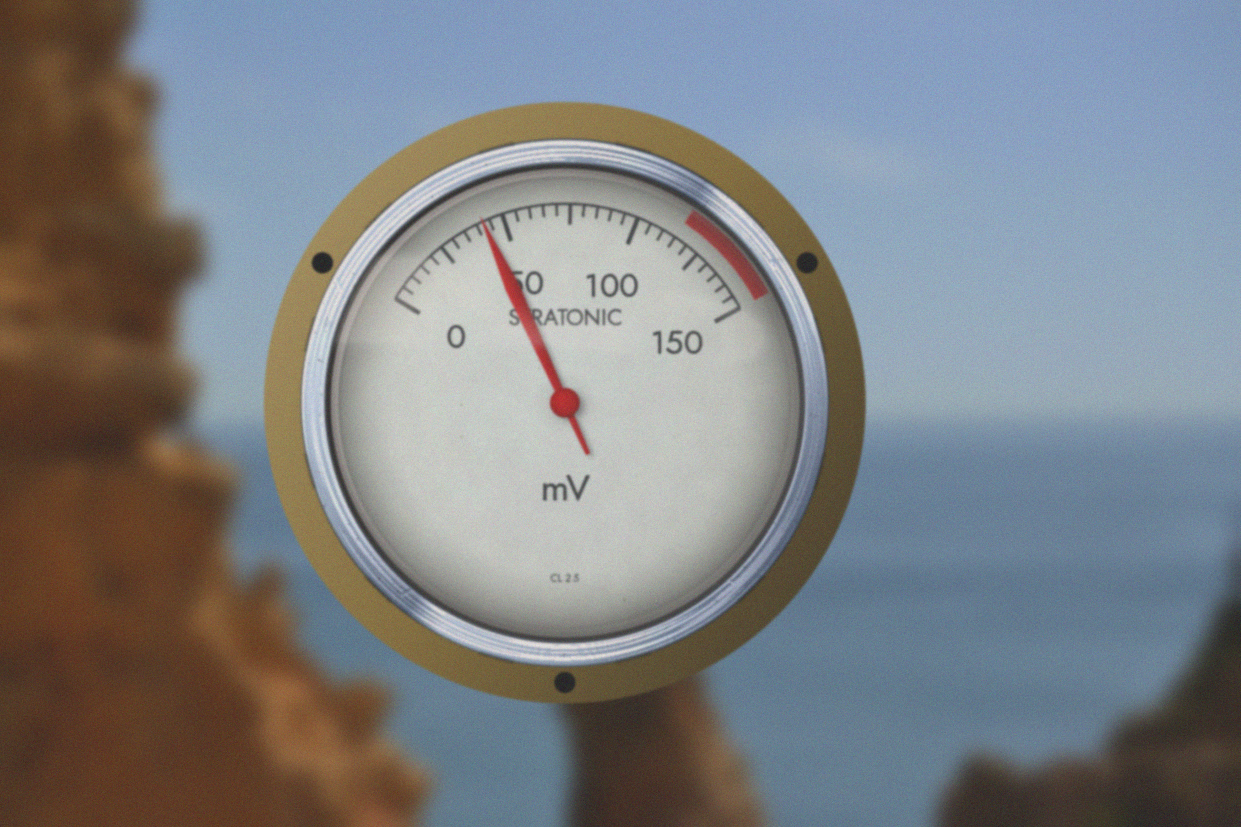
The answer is 42.5 mV
